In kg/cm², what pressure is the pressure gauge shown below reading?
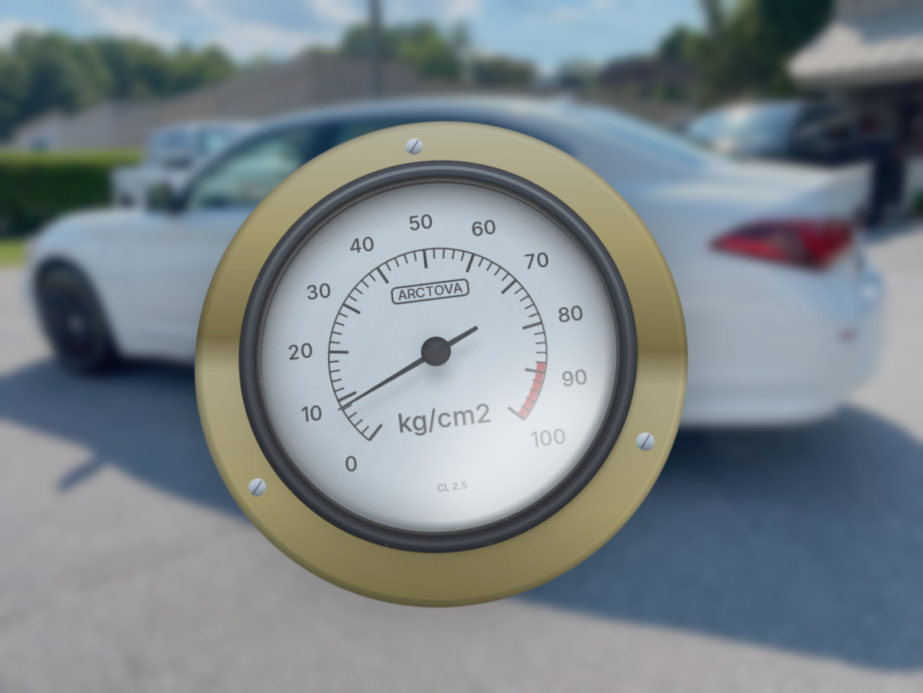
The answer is 8 kg/cm²
